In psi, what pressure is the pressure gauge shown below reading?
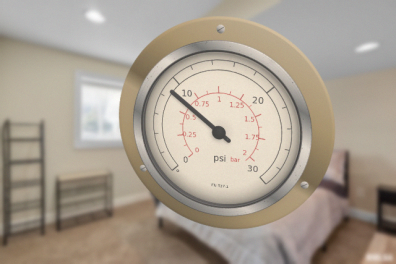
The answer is 9 psi
